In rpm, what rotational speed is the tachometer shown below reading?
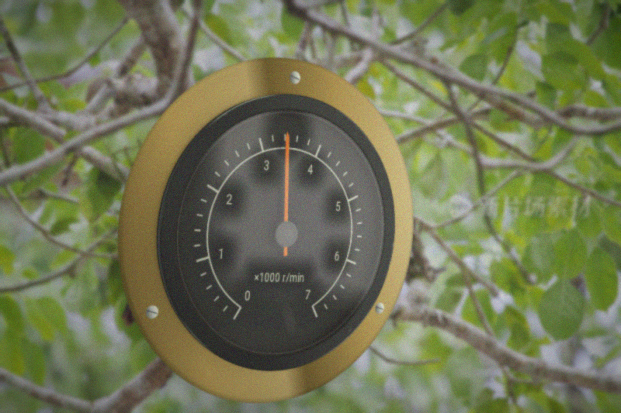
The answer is 3400 rpm
